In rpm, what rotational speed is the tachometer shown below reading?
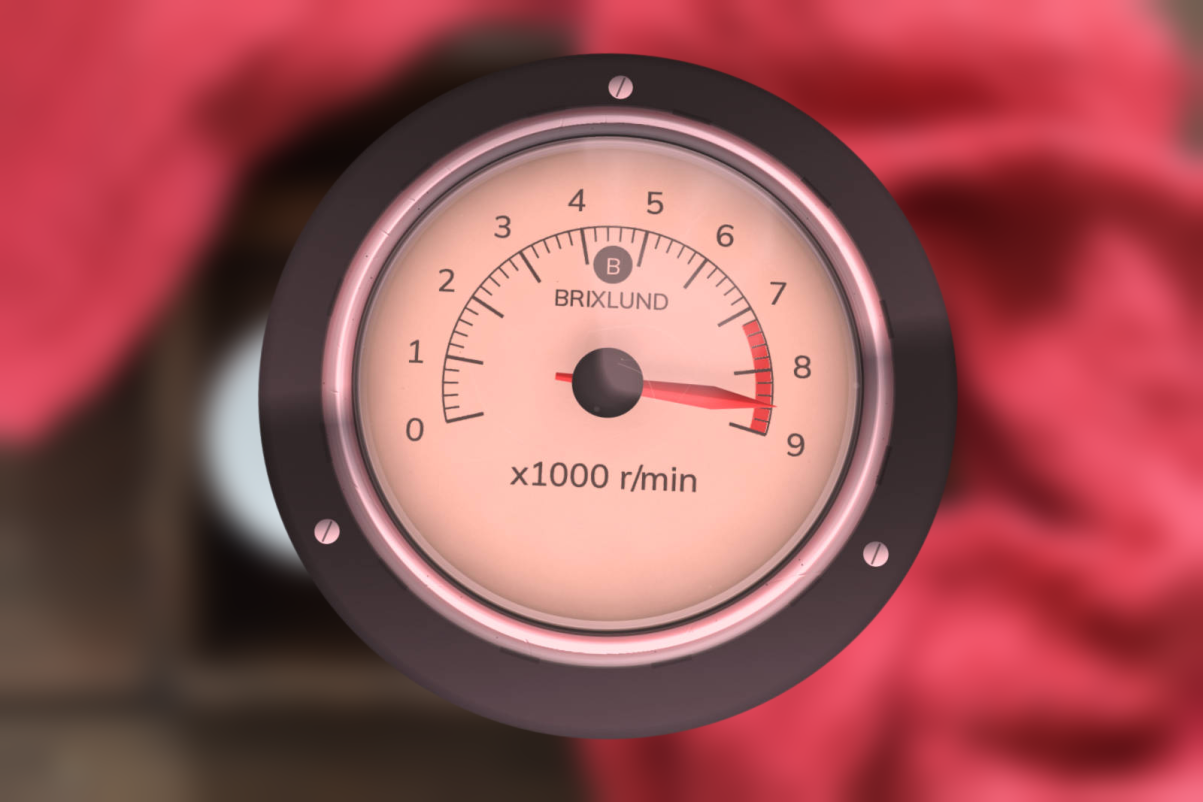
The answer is 8600 rpm
